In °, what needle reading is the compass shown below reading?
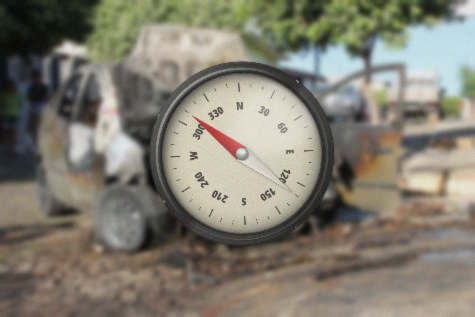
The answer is 310 °
